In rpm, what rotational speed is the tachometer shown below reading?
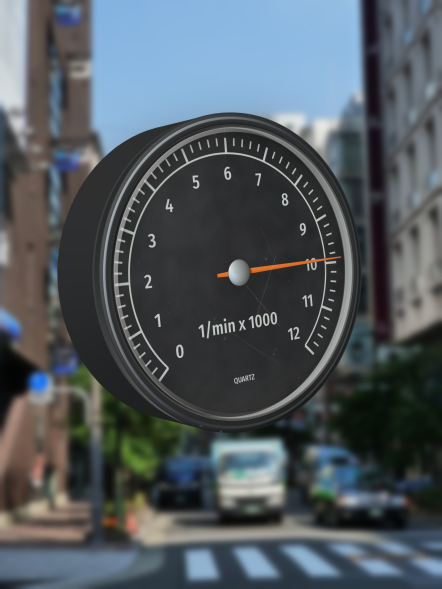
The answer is 9900 rpm
